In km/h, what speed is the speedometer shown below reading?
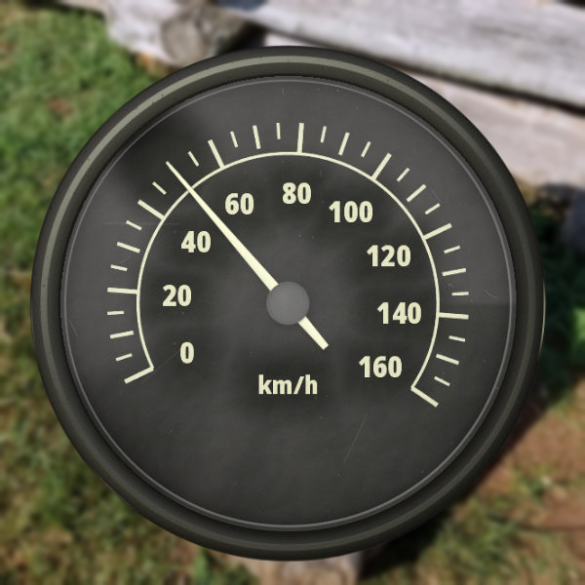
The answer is 50 km/h
